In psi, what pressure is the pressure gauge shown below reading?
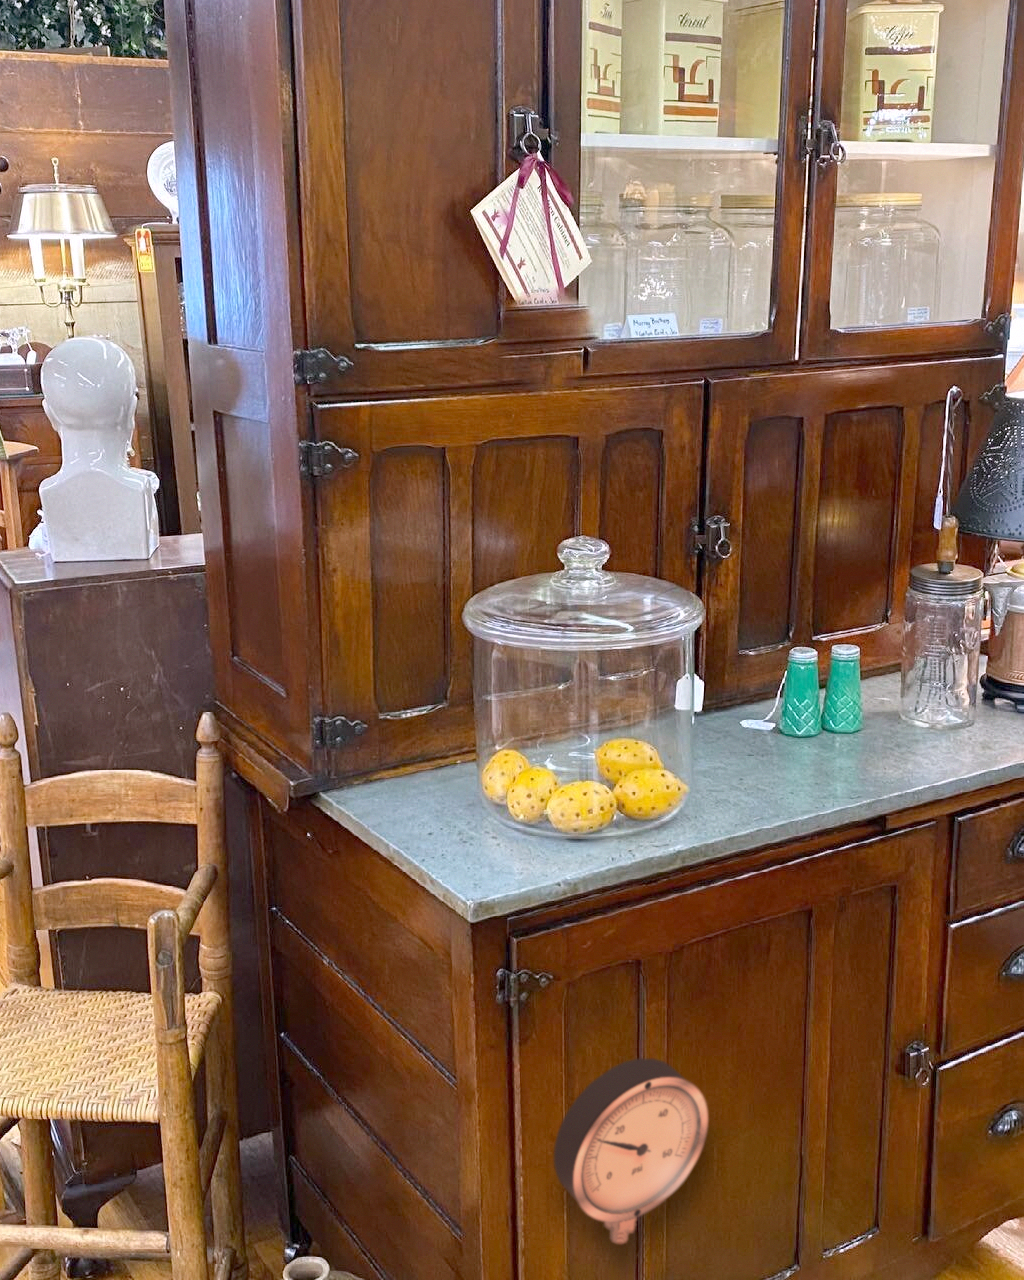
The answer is 15 psi
